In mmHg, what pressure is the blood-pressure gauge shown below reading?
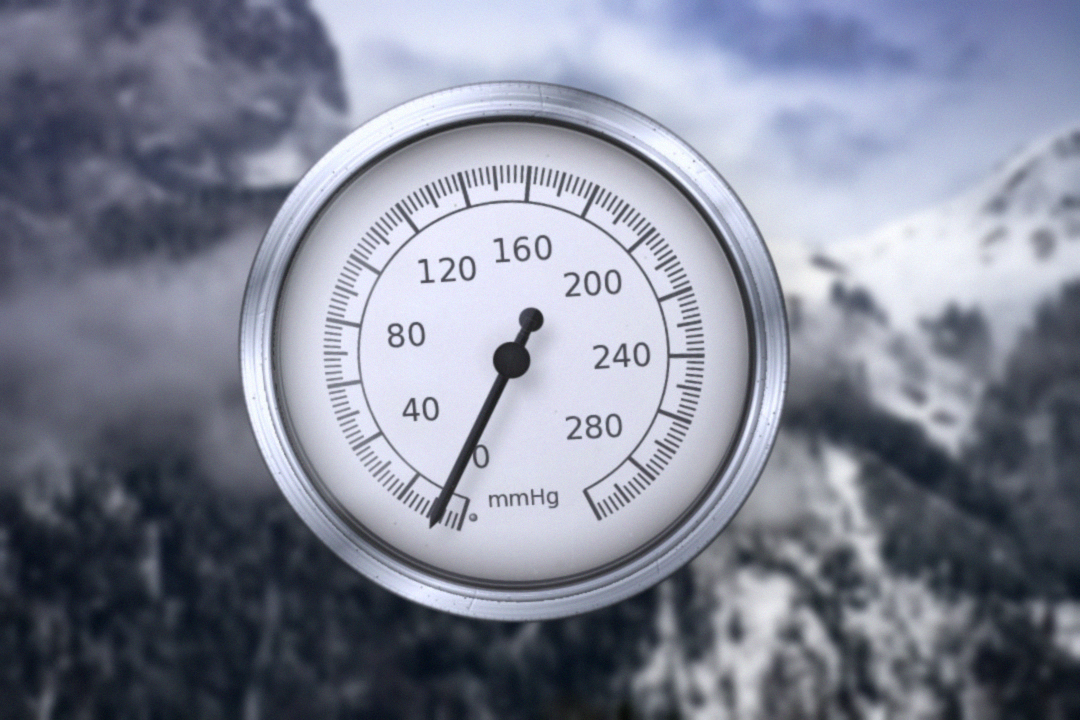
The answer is 8 mmHg
